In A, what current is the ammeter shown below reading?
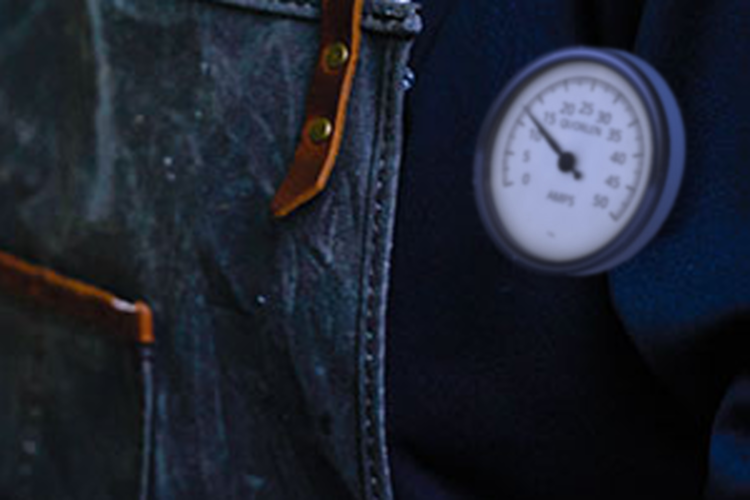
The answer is 12.5 A
